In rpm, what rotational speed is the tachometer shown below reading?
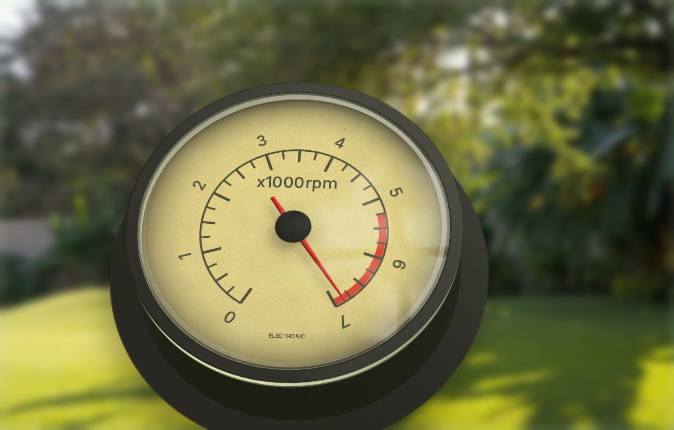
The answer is 6875 rpm
